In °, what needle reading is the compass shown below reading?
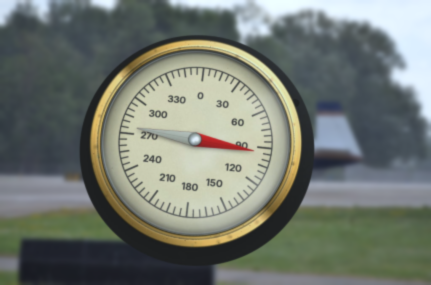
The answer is 95 °
